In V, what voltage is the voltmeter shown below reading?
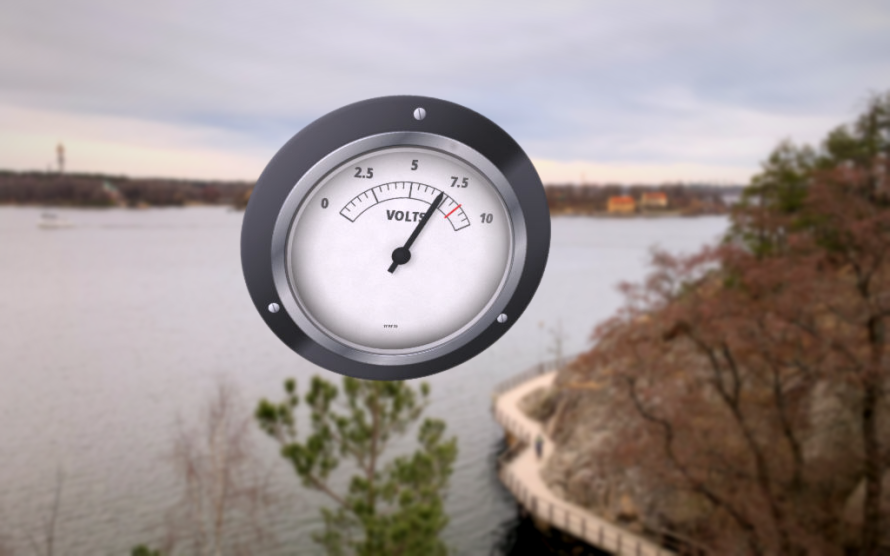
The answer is 7 V
